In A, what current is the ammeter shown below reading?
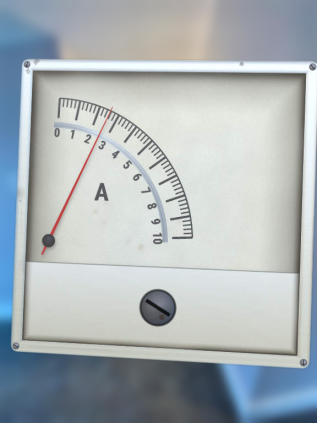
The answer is 2.6 A
